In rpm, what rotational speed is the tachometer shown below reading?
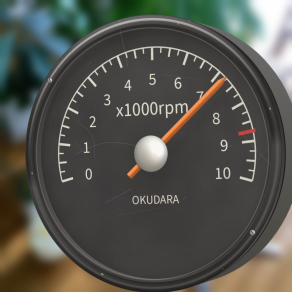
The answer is 7250 rpm
